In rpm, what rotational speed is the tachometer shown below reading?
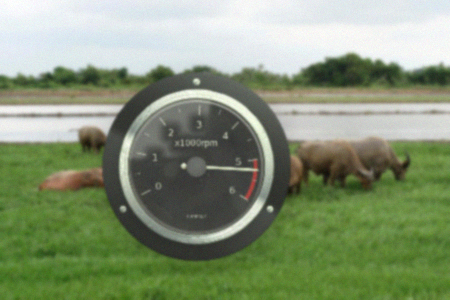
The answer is 5250 rpm
